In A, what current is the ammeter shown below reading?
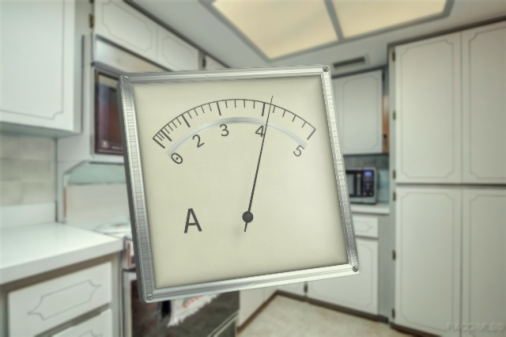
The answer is 4.1 A
